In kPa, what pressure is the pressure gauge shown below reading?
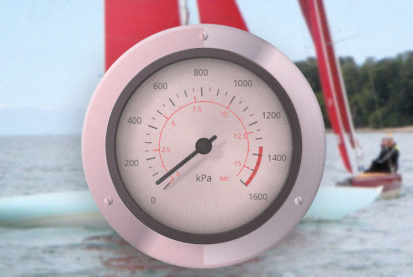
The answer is 50 kPa
